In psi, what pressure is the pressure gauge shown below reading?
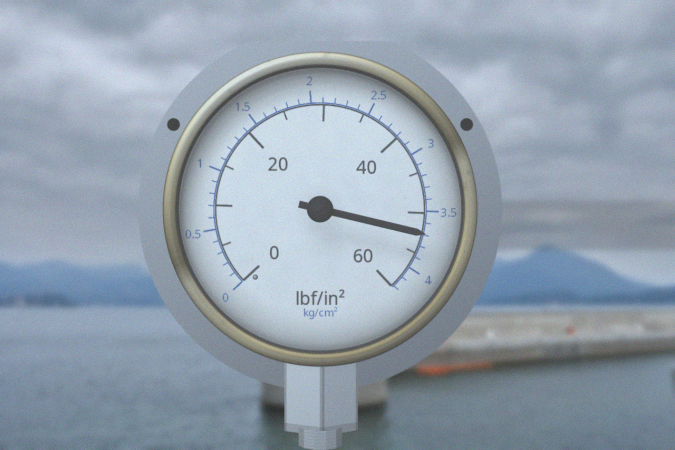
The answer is 52.5 psi
